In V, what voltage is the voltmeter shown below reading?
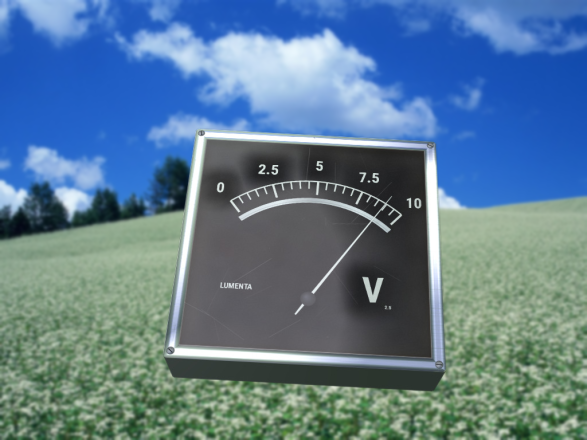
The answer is 9 V
